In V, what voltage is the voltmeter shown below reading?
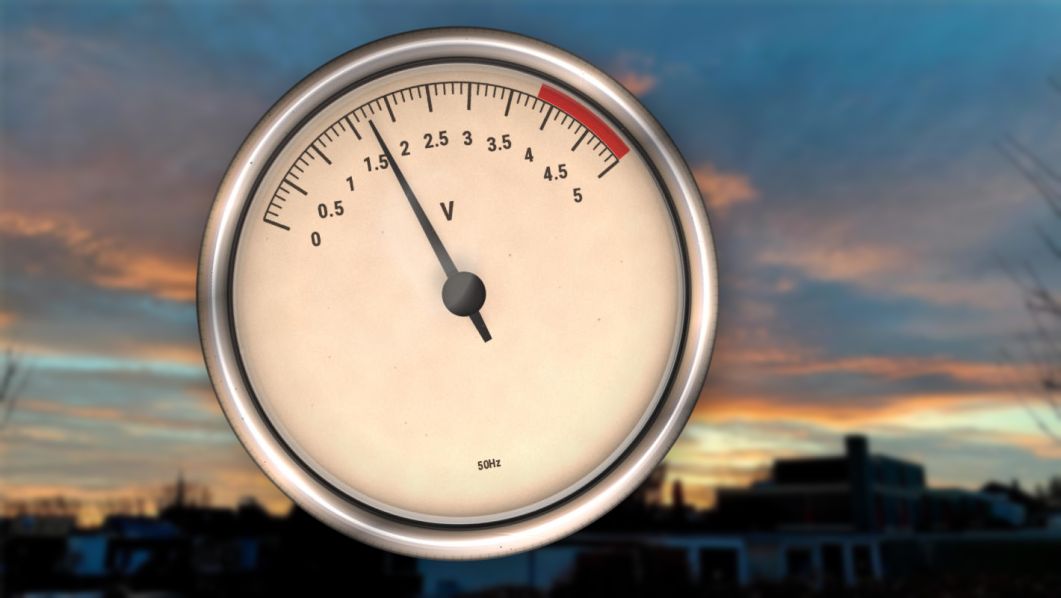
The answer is 1.7 V
